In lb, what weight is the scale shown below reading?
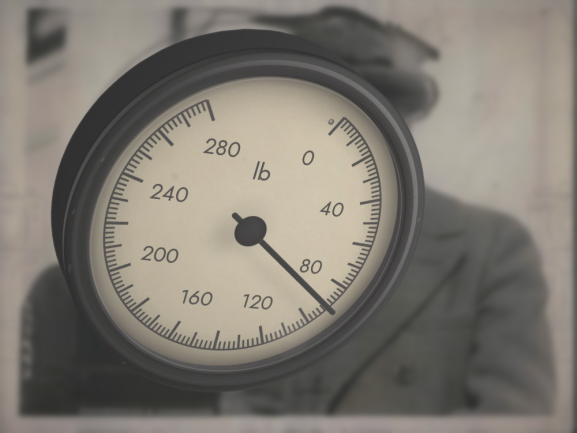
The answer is 90 lb
